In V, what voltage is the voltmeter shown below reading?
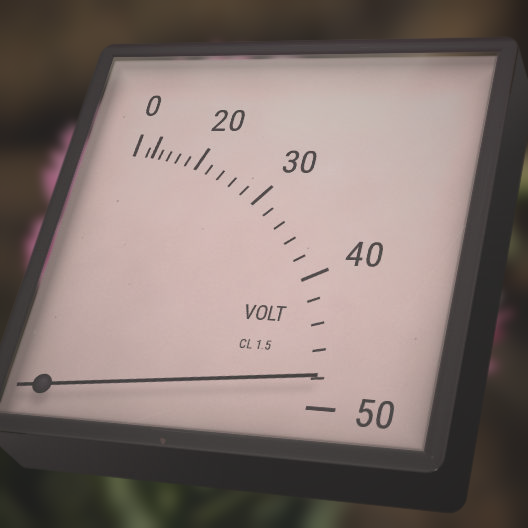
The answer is 48 V
